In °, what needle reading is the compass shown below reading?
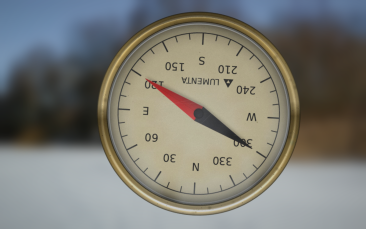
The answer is 120 °
